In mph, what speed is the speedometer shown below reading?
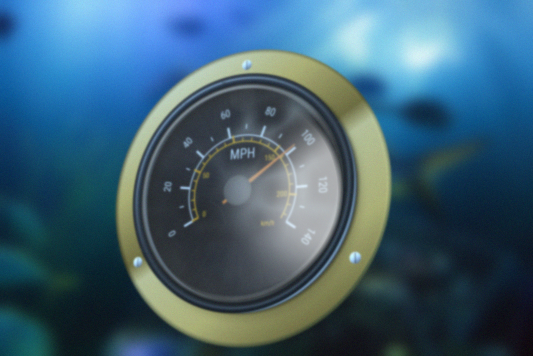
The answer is 100 mph
